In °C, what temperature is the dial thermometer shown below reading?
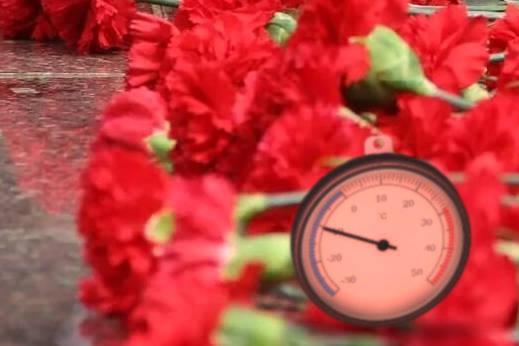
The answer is -10 °C
